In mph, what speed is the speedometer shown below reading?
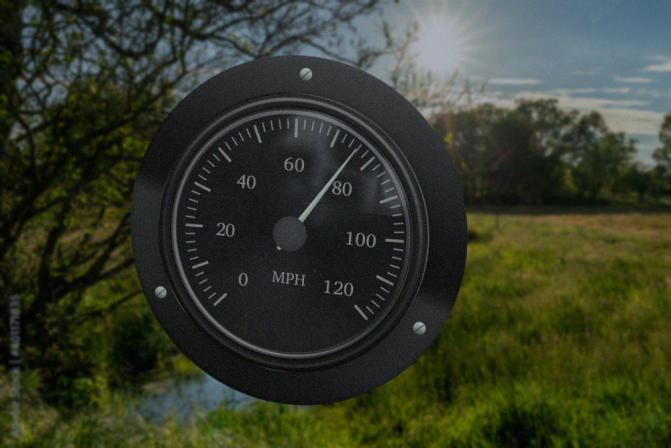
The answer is 76 mph
